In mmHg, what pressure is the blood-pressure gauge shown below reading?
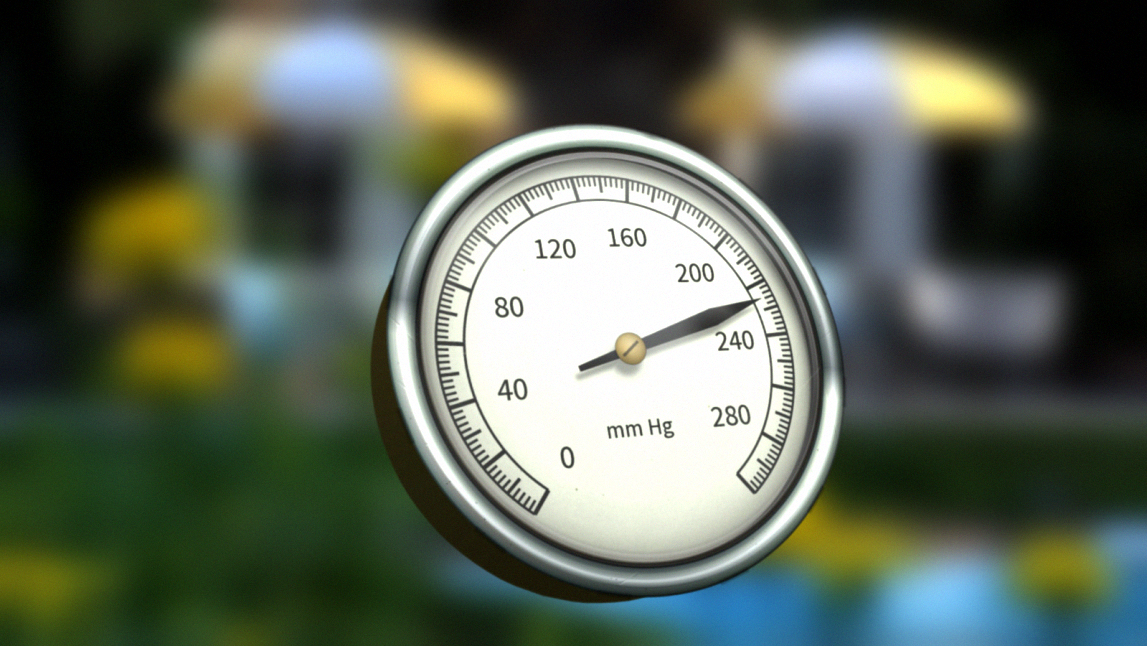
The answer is 226 mmHg
